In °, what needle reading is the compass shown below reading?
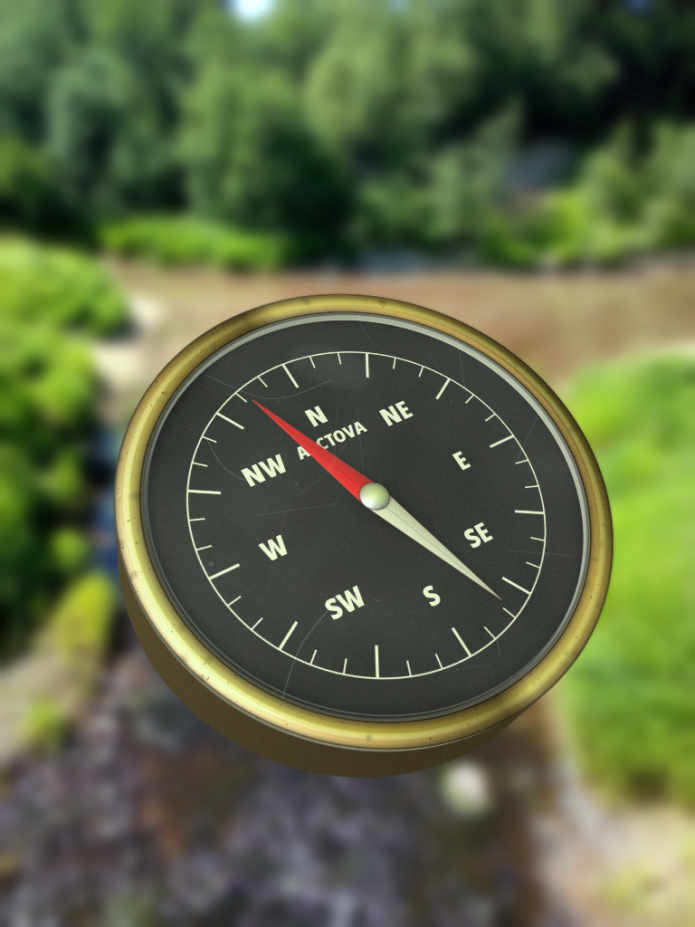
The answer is 340 °
